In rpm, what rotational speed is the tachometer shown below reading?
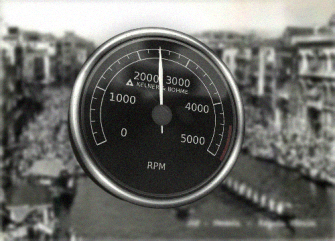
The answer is 2400 rpm
